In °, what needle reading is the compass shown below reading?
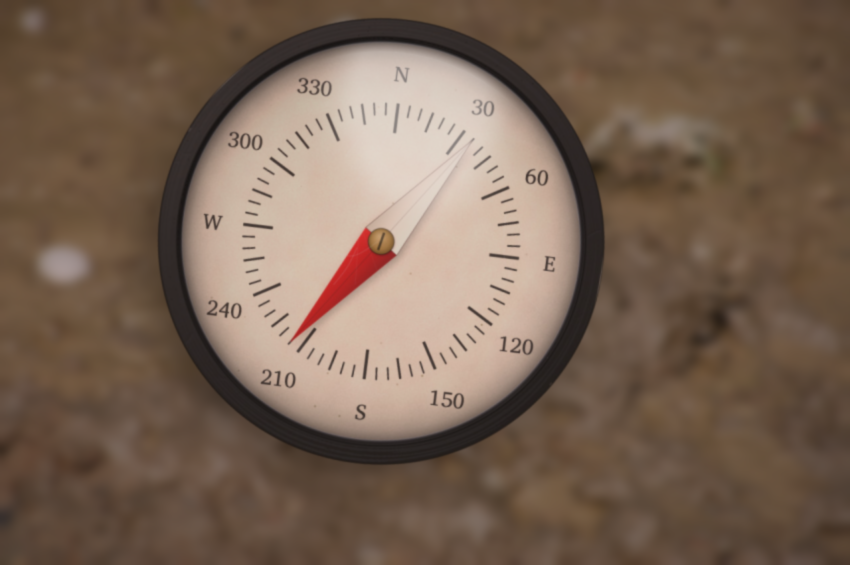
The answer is 215 °
